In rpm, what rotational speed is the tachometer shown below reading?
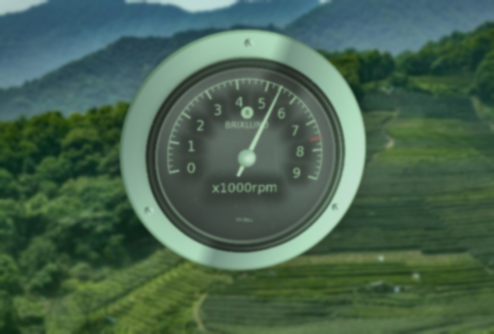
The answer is 5400 rpm
